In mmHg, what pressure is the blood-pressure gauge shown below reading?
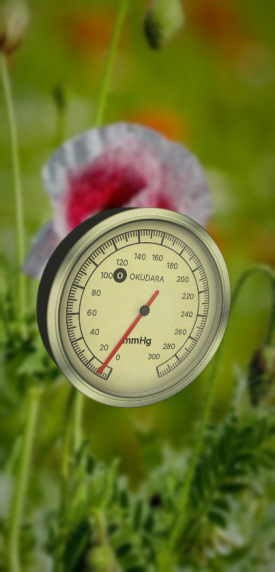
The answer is 10 mmHg
